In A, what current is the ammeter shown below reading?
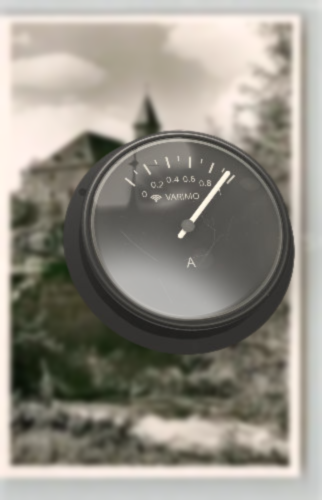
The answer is 0.95 A
